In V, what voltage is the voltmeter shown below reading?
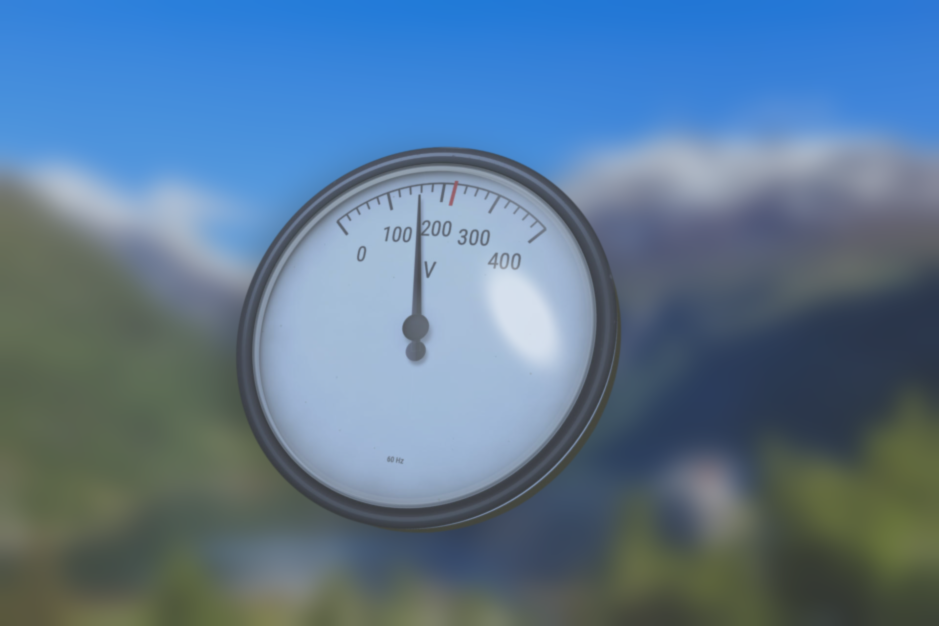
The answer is 160 V
